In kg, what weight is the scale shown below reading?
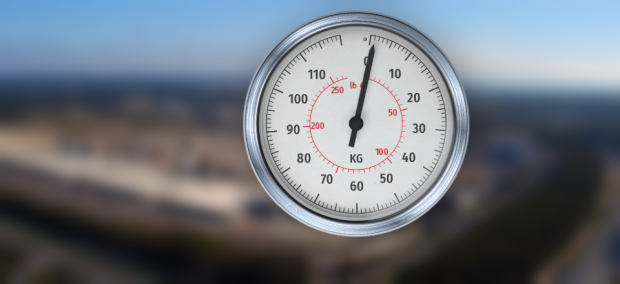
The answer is 1 kg
